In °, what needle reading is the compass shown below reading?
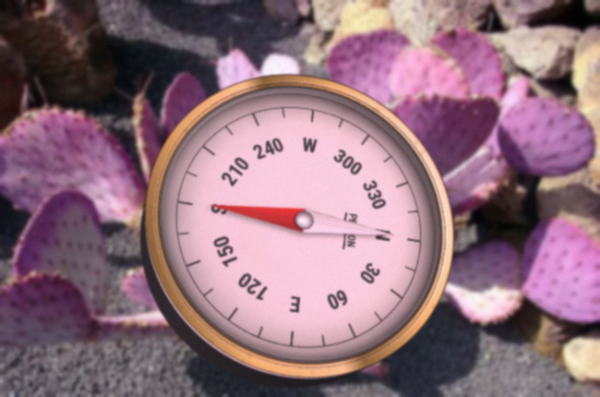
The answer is 180 °
